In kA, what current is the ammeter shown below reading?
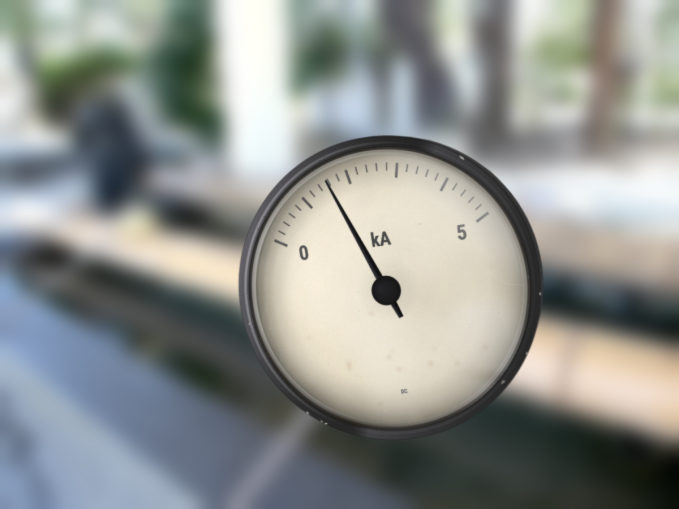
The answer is 1.6 kA
